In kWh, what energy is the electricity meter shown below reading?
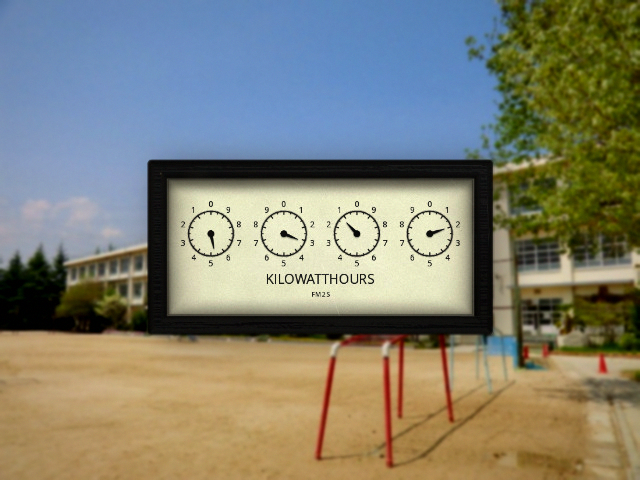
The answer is 5312 kWh
